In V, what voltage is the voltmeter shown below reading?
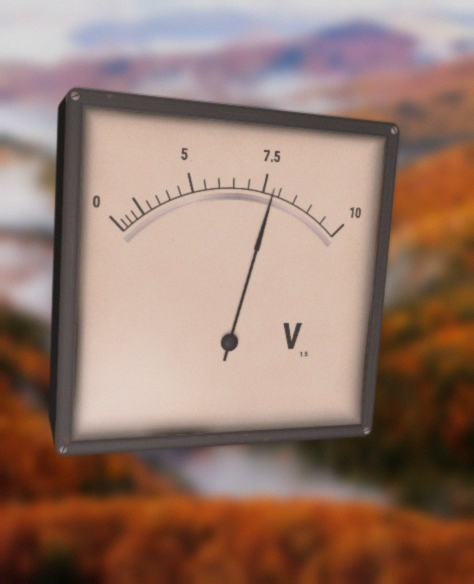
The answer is 7.75 V
